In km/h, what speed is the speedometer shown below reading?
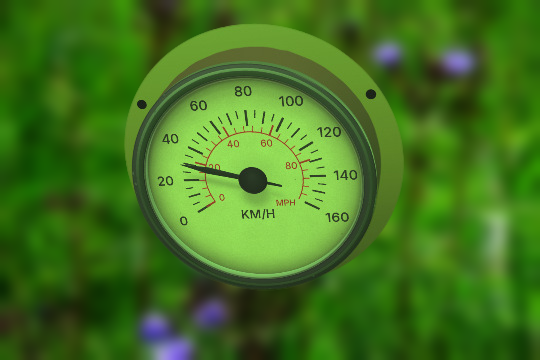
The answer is 30 km/h
